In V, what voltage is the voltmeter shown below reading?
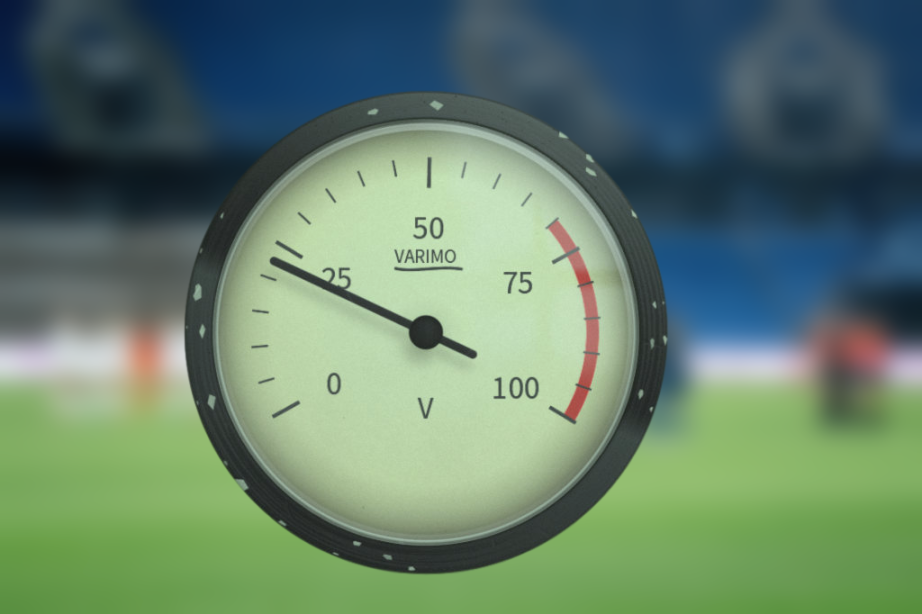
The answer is 22.5 V
